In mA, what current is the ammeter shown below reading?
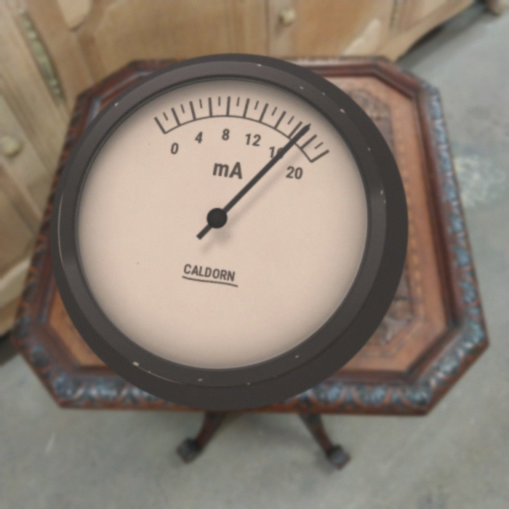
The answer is 17 mA
